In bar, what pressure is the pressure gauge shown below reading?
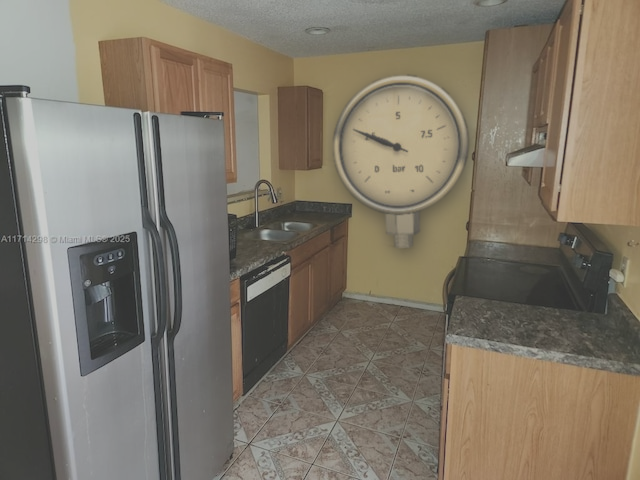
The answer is 2.5 bar
